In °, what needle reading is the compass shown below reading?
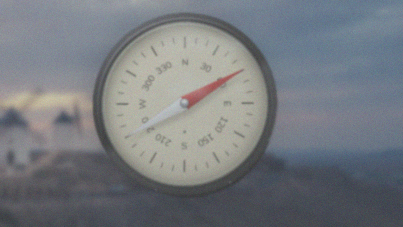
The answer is 60 °
